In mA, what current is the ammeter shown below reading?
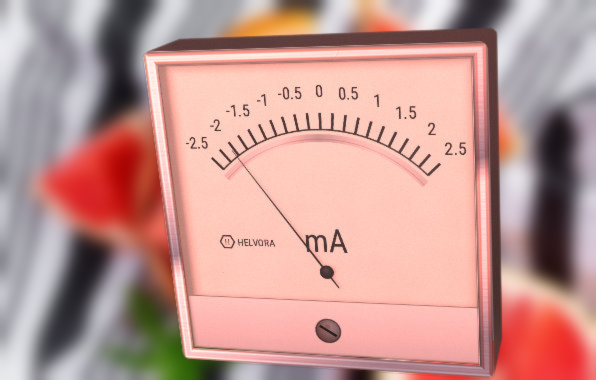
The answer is -2 mA
